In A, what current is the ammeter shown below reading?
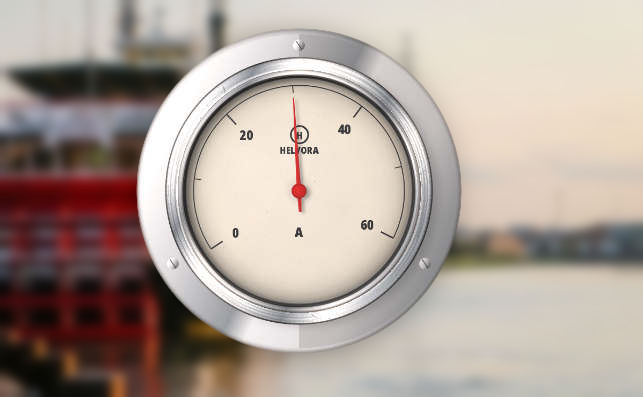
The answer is 30 A
